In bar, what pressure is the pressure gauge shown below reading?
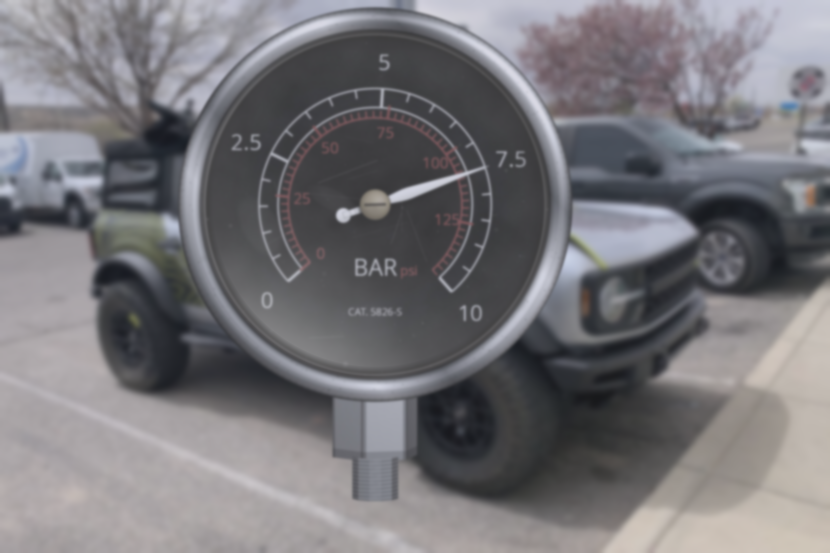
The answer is 7.5 bar
